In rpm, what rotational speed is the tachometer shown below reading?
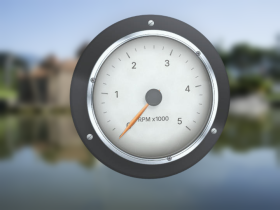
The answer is 0 rpm
